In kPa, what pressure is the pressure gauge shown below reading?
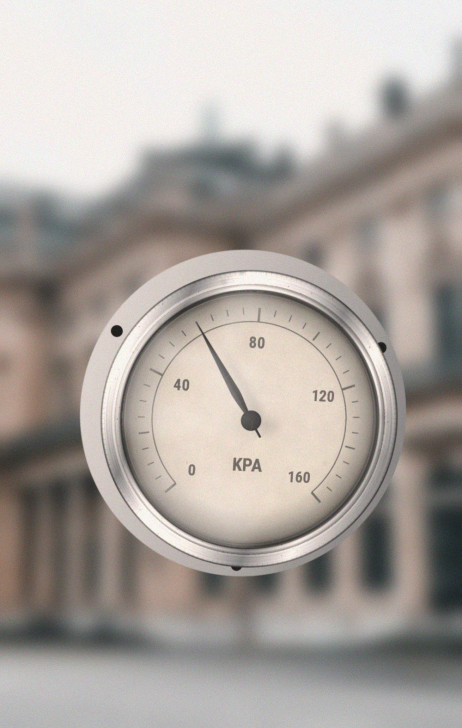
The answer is 60 kPa
